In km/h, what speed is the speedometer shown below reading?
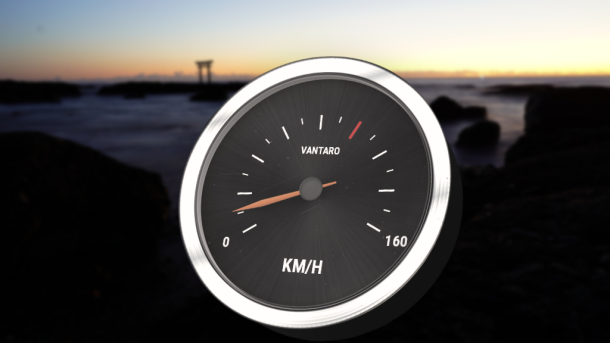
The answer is 10 km/h
